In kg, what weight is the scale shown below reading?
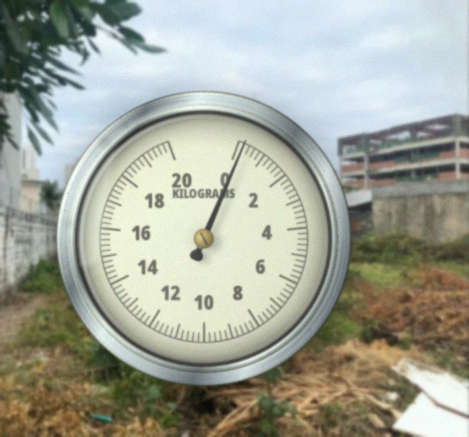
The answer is 0.2 kg
